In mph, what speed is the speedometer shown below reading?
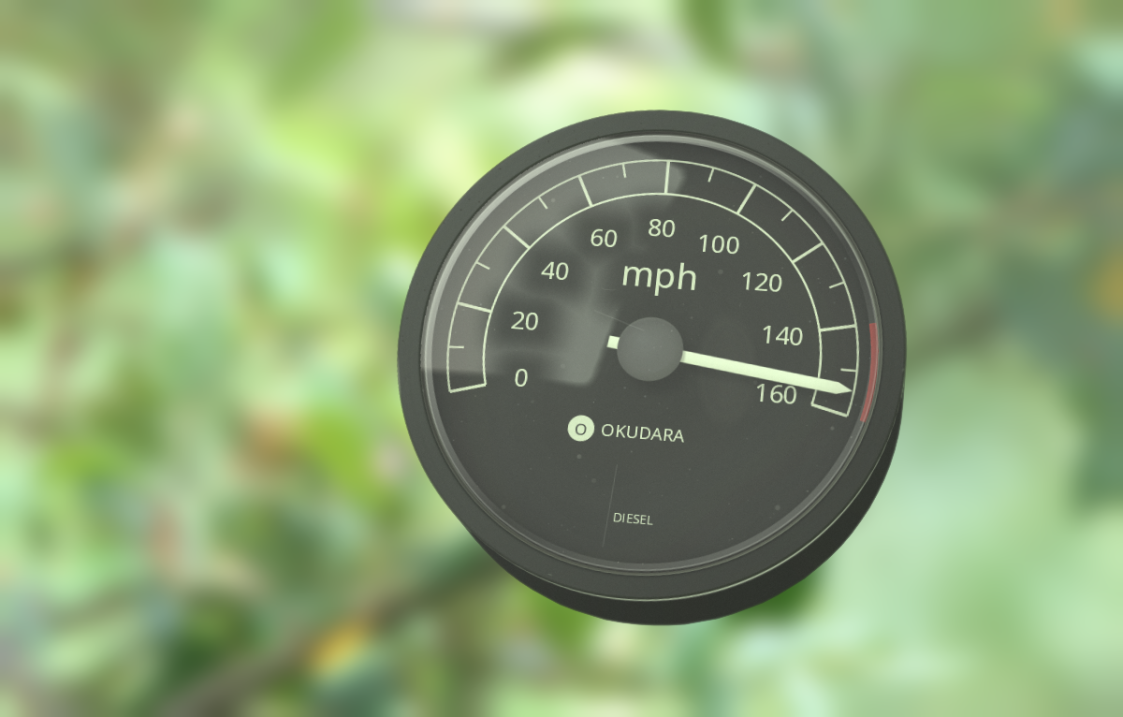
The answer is 155 mph
